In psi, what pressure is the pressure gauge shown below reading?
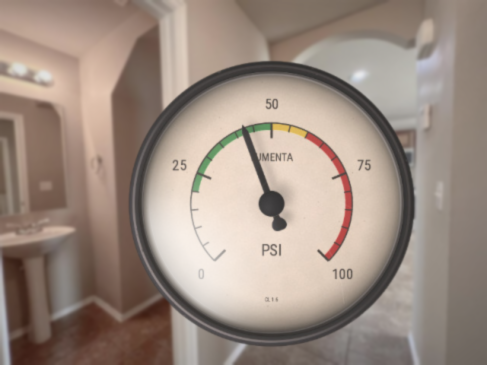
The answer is 42.5 psi
